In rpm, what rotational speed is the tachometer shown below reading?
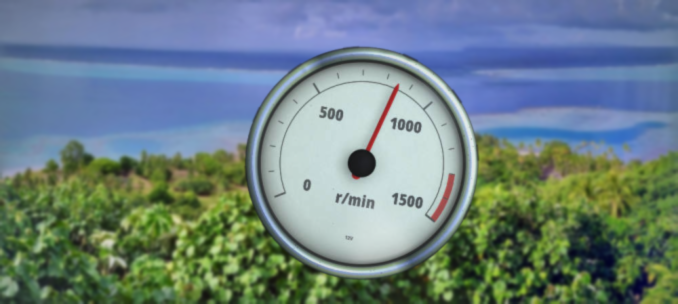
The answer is 850 rpm
